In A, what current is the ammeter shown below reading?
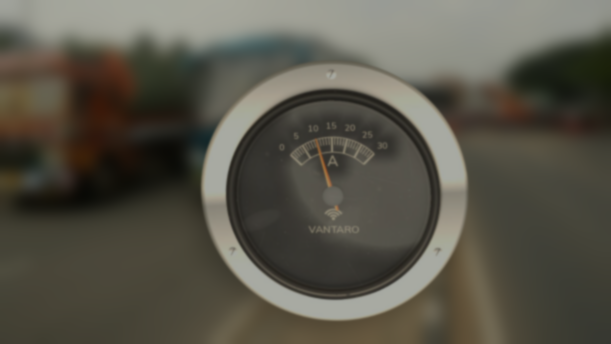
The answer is 10 A
